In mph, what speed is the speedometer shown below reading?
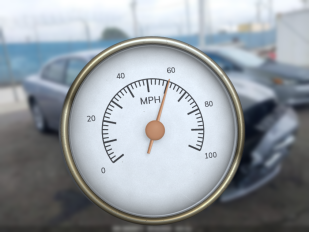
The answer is 60 mph
